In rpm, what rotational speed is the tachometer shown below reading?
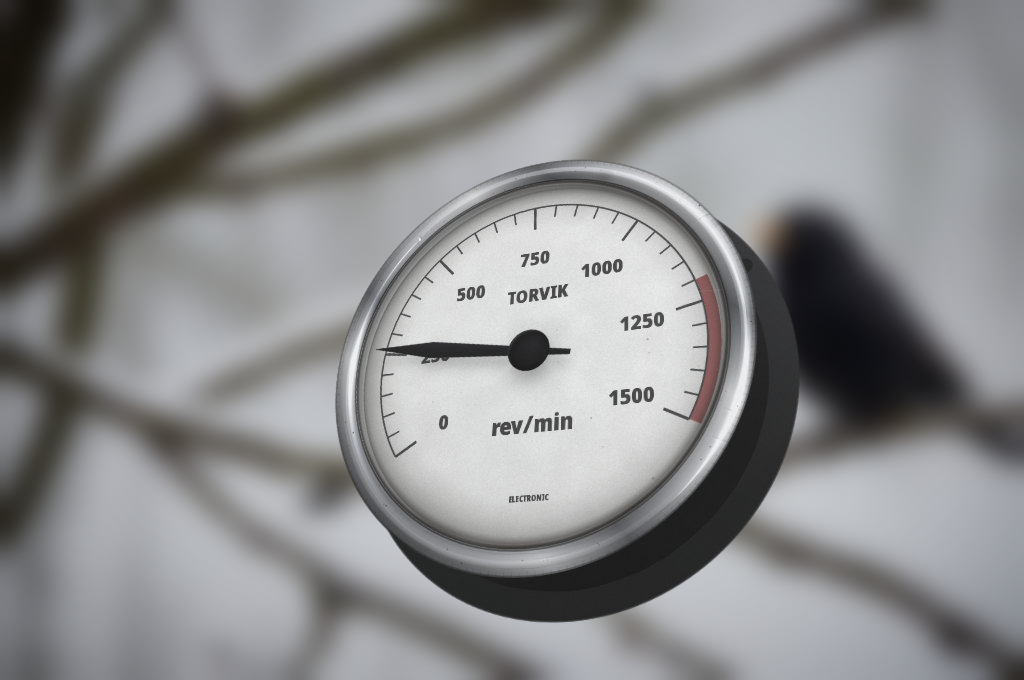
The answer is 250 rpm
